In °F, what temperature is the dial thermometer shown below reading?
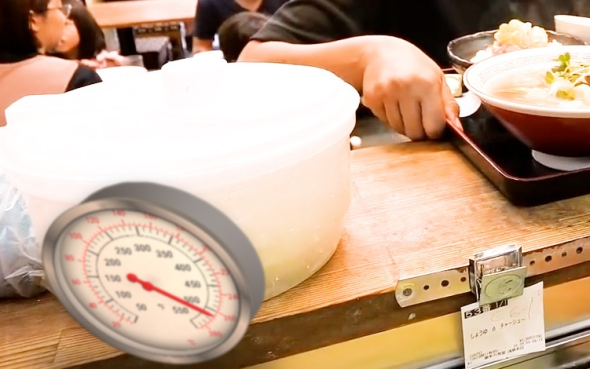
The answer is 500 °F
